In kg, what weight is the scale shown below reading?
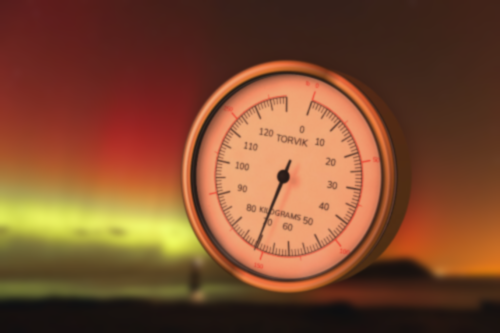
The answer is 70 kg
